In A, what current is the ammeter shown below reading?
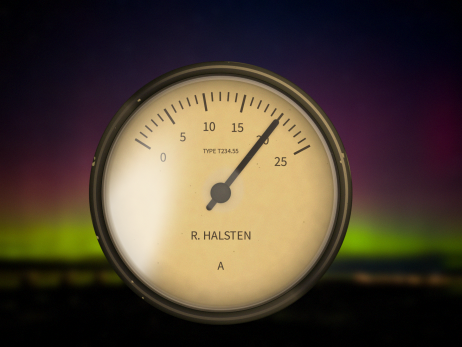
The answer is 20 A
